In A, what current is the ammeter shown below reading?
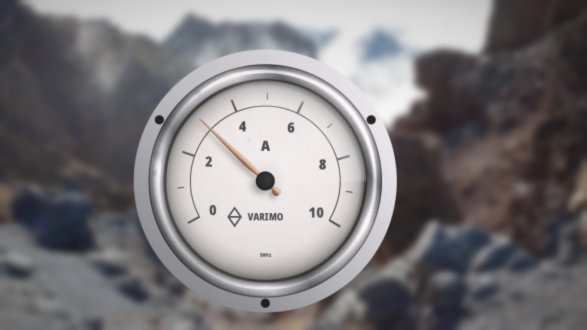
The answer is 3 A
